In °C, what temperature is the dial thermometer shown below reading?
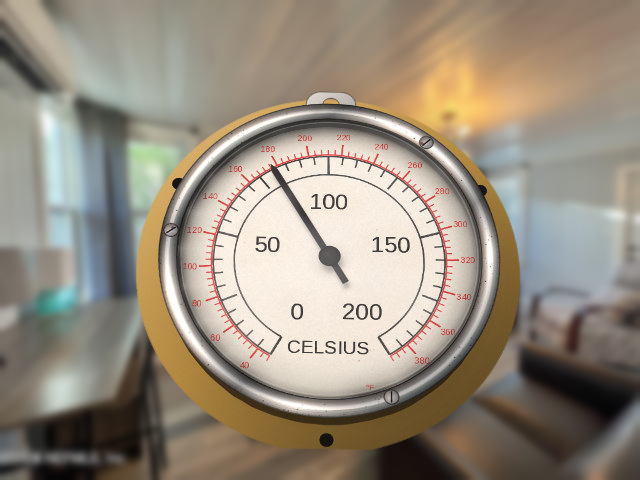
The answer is 80 °C
